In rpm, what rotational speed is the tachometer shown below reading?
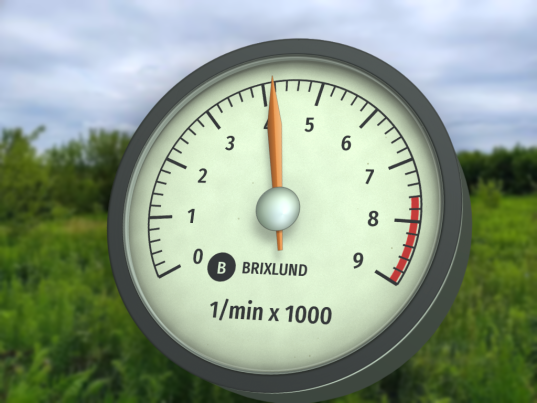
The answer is 4200 rpm
